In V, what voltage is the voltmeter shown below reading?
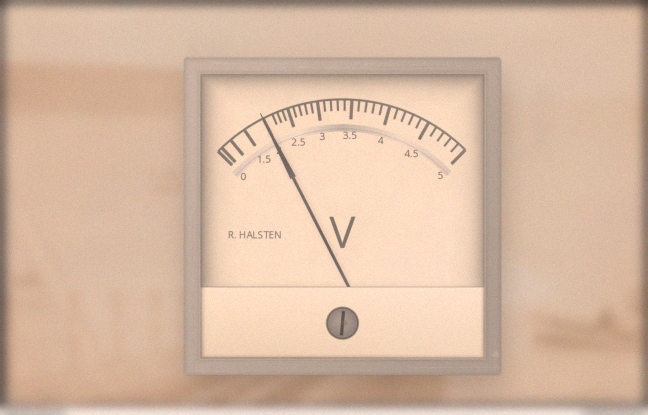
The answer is 2 V
